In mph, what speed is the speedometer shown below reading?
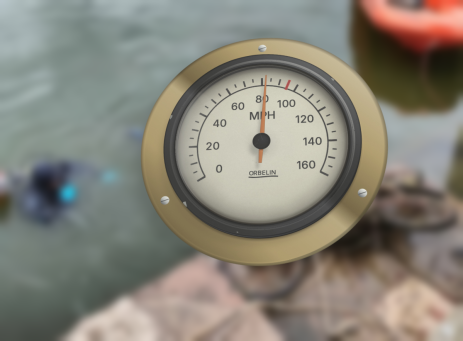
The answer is 82.5 mph
